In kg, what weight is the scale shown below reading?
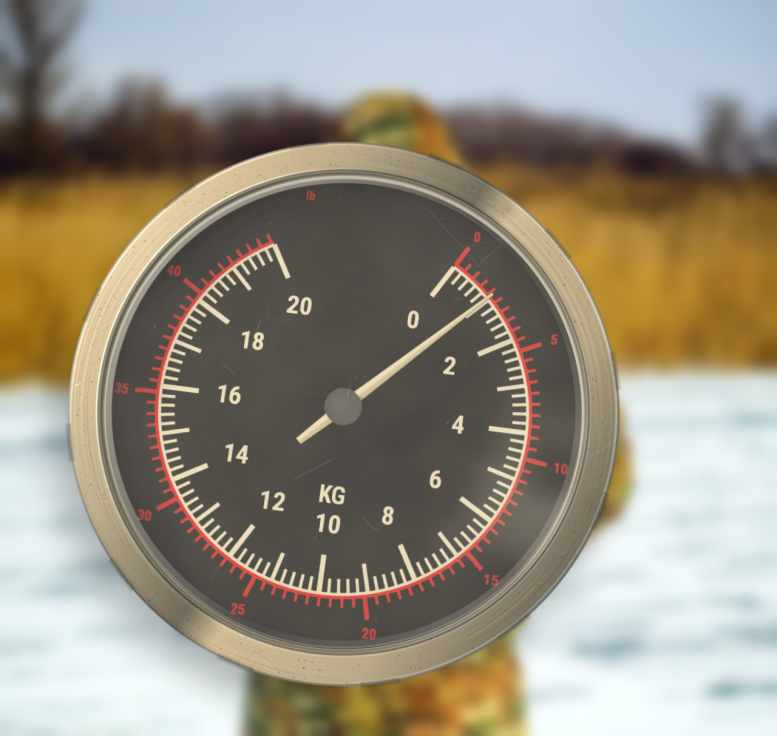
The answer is 1 kg
